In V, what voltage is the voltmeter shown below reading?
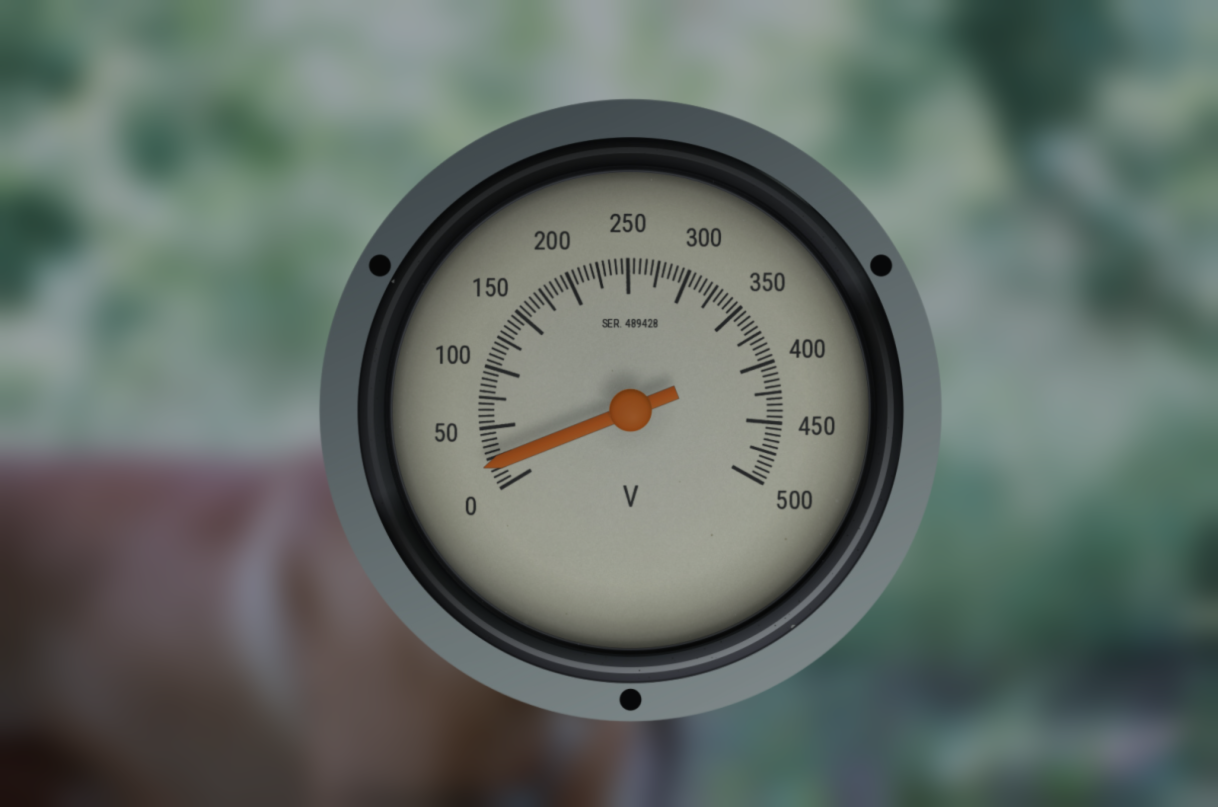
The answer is 20 V
